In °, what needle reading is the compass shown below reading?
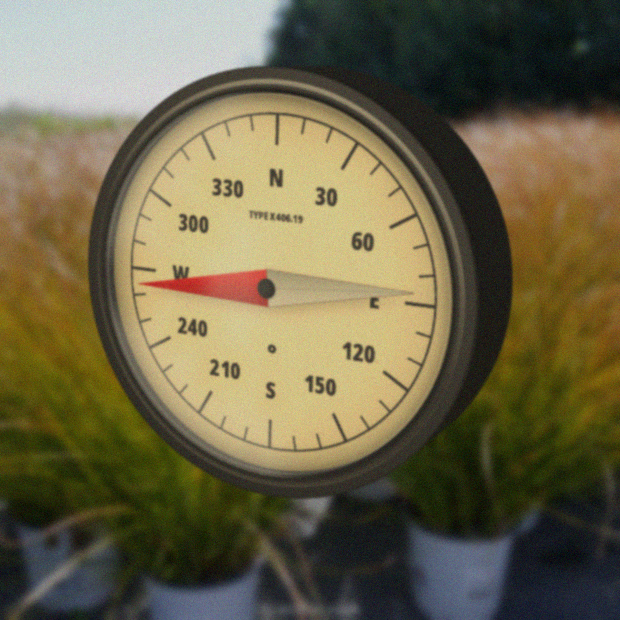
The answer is 265 °
